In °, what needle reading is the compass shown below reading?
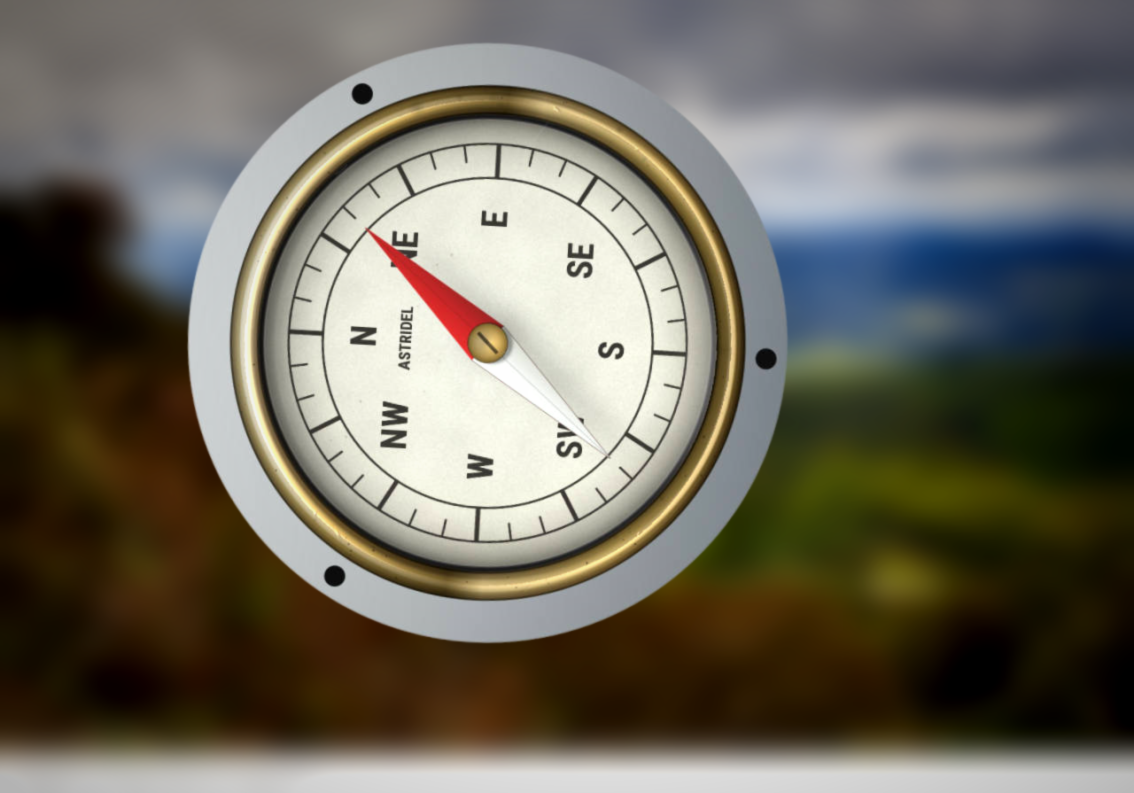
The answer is 40 °
